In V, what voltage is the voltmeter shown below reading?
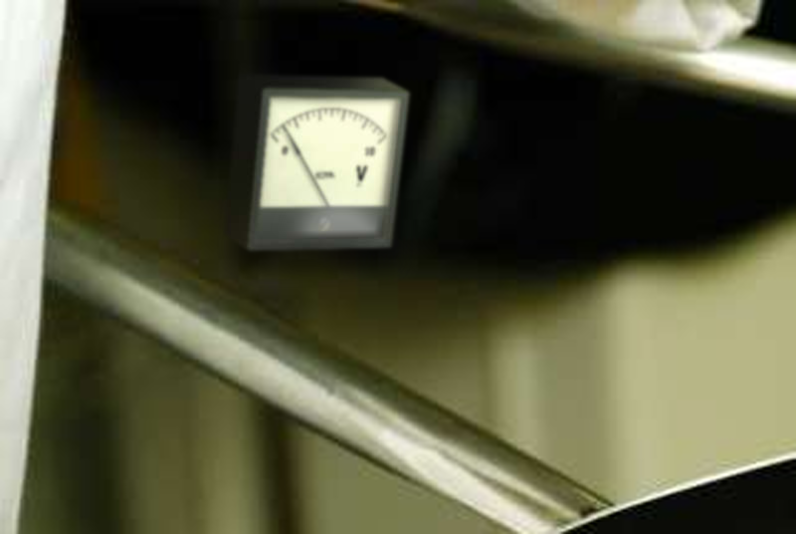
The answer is 1 V
